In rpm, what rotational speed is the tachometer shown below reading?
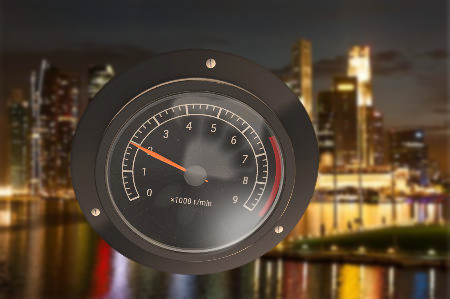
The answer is 2000 rpm
